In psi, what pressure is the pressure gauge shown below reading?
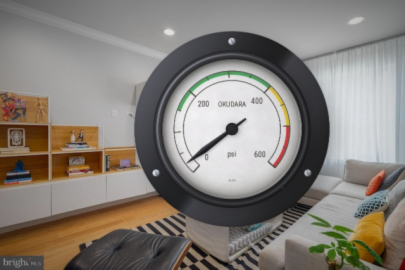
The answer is 25 psi
